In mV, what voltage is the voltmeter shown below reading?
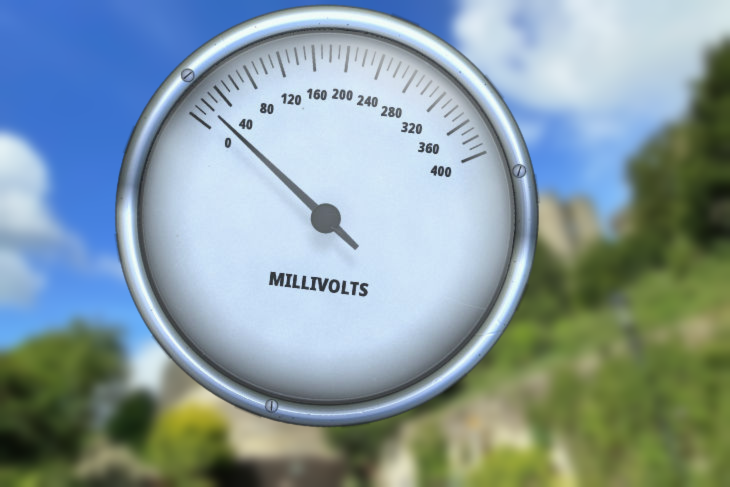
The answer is 20 mV
